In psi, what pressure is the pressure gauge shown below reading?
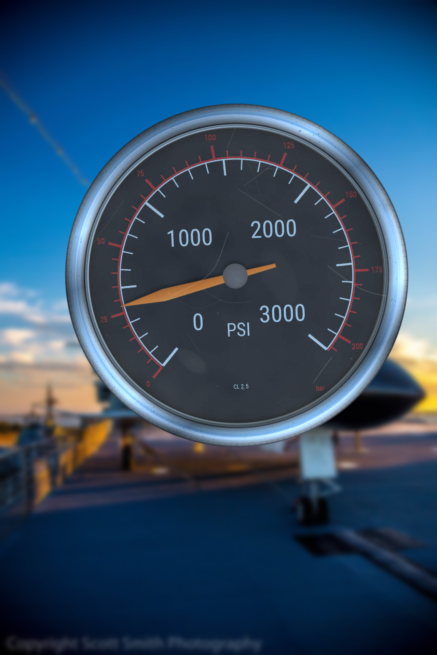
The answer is 400 psi
